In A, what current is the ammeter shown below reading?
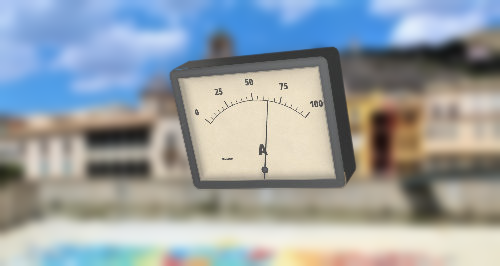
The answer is 65 A
